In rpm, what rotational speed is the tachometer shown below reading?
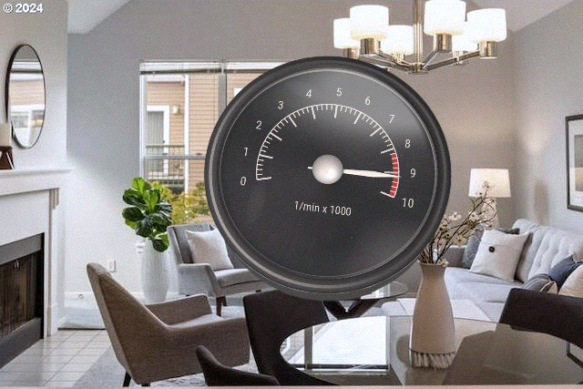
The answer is 9200 rpm
